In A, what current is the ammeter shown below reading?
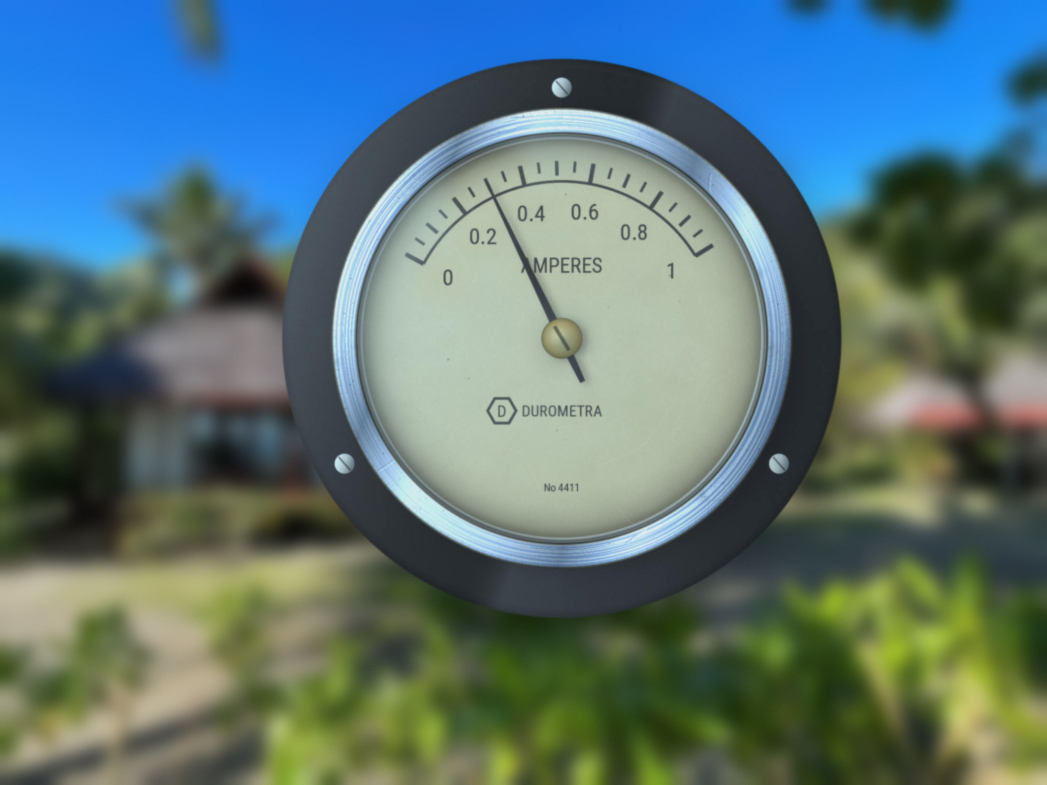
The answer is 0.3 A
